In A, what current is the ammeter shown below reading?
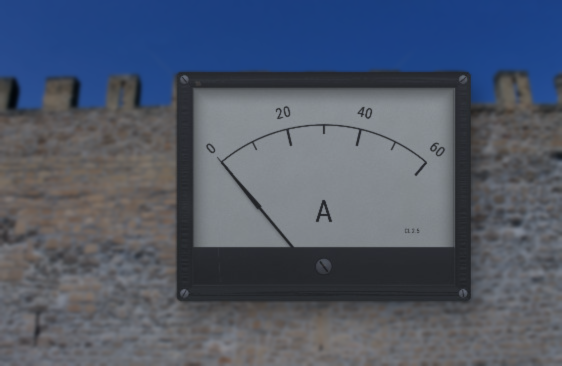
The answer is 0 A
